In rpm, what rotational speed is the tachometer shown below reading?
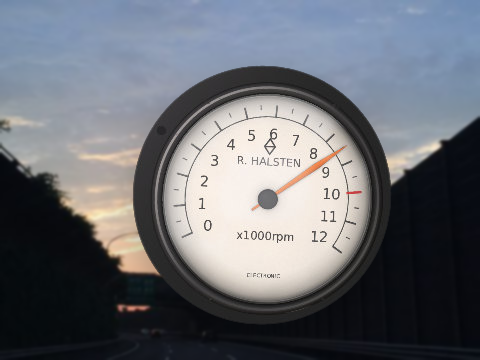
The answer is 8500 rpm
